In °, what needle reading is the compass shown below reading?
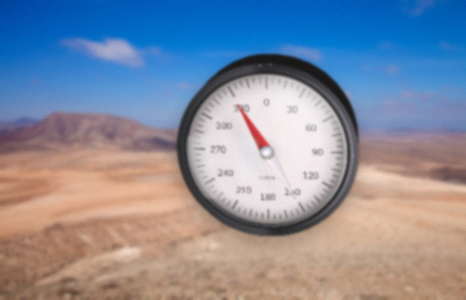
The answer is 330 °
